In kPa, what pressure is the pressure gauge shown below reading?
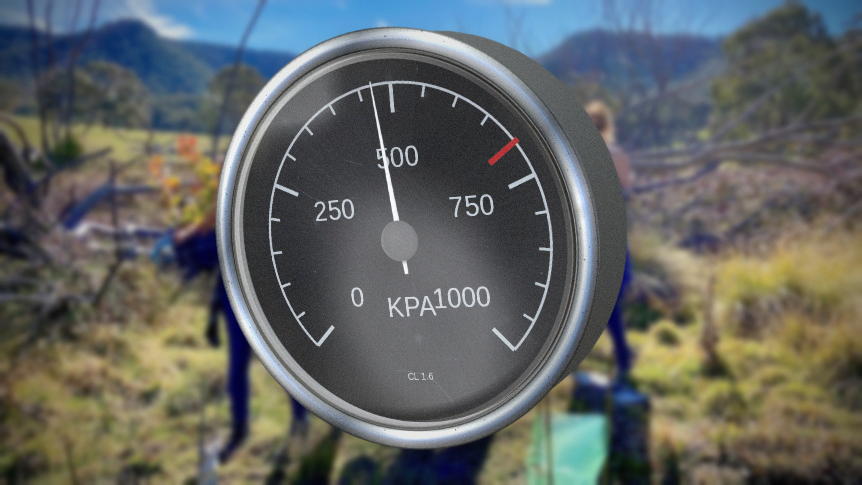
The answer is 475 kPa
